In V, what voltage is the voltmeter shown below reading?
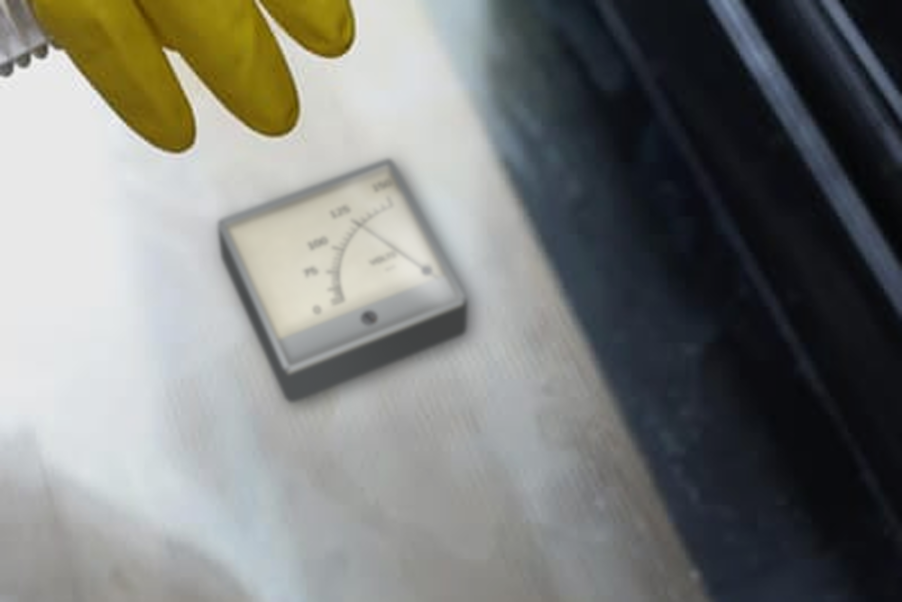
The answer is 125 V
